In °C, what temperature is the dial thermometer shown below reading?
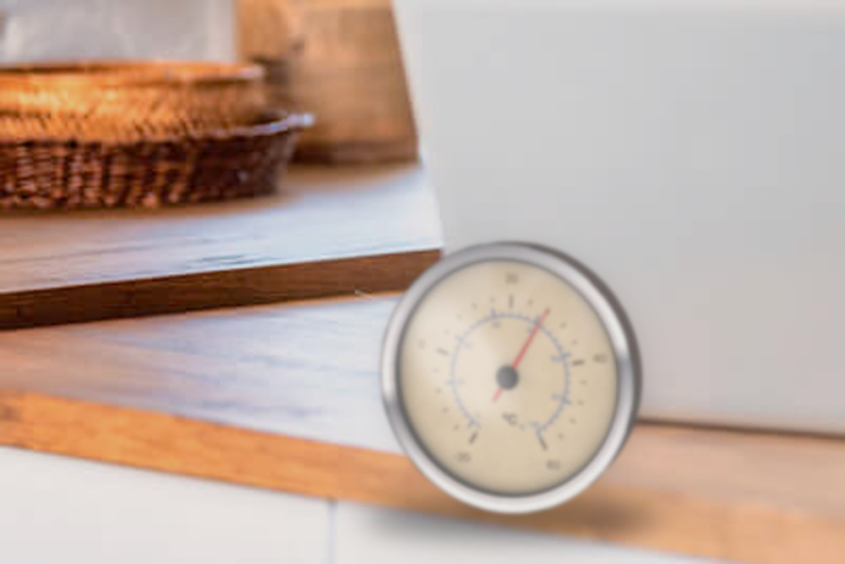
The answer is 28 °C
